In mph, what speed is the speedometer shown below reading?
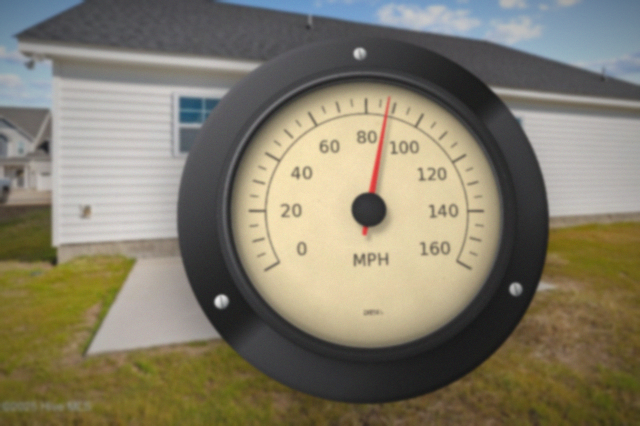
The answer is 87.5 mph
